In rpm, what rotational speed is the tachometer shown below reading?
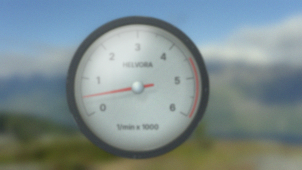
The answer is 500 rpm
